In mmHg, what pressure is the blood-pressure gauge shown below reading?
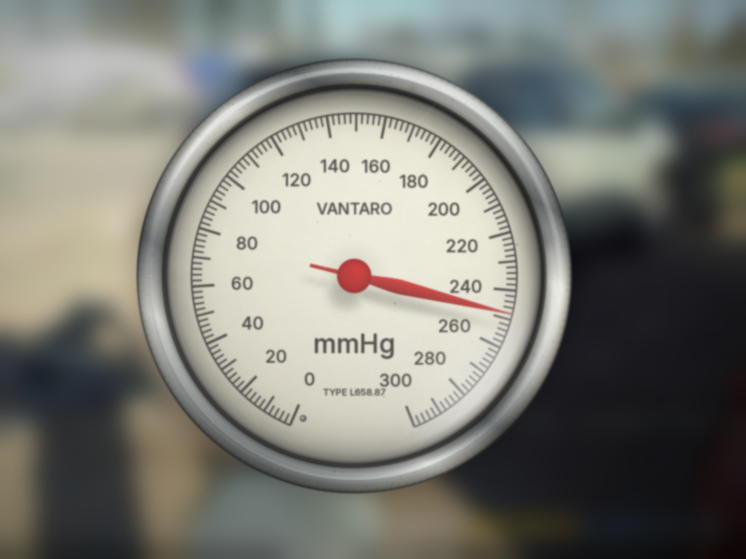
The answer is 248 mmHg
